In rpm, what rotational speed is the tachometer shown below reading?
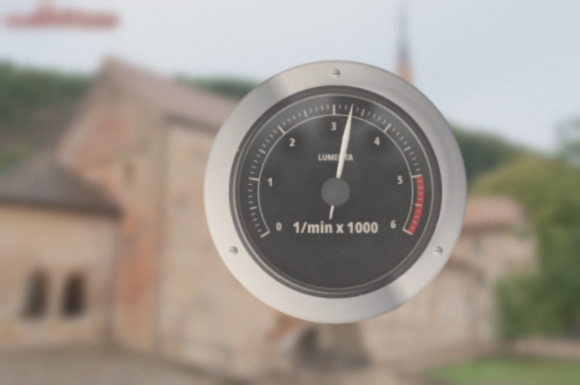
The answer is 3300 rpm
